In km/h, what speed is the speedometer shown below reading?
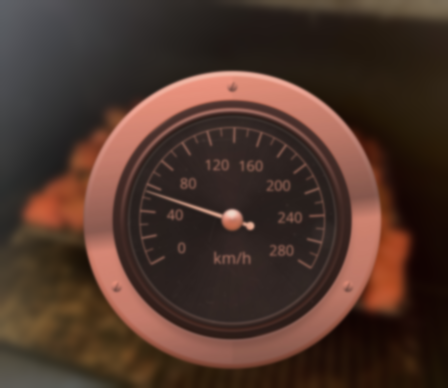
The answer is 55 km/h
